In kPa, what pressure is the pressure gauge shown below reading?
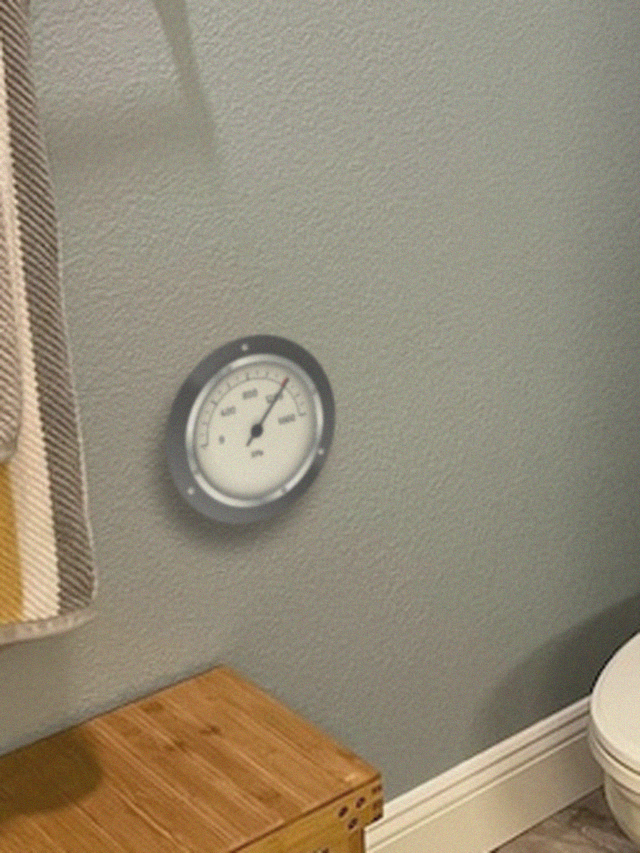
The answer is 1200 kPa
